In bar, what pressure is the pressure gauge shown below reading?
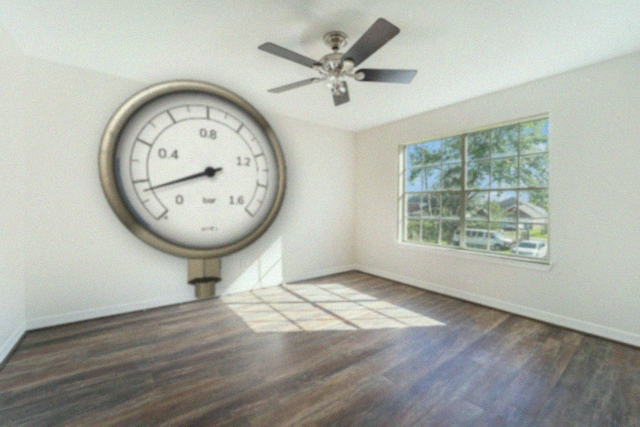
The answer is 0.15 bar
